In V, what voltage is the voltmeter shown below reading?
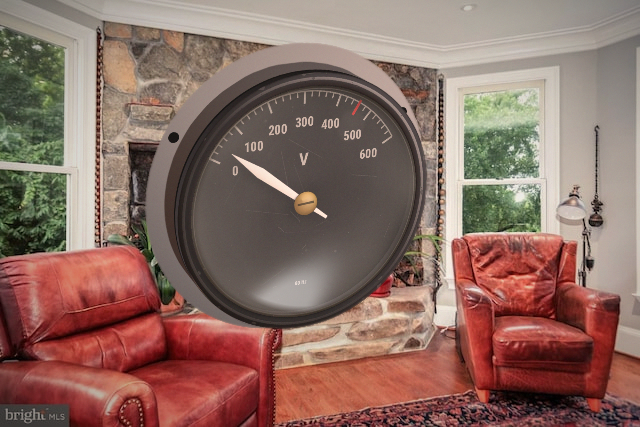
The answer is 40 V
